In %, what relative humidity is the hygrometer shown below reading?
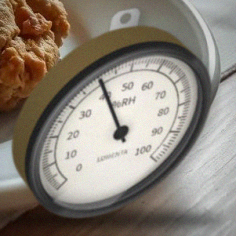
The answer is 40 %
